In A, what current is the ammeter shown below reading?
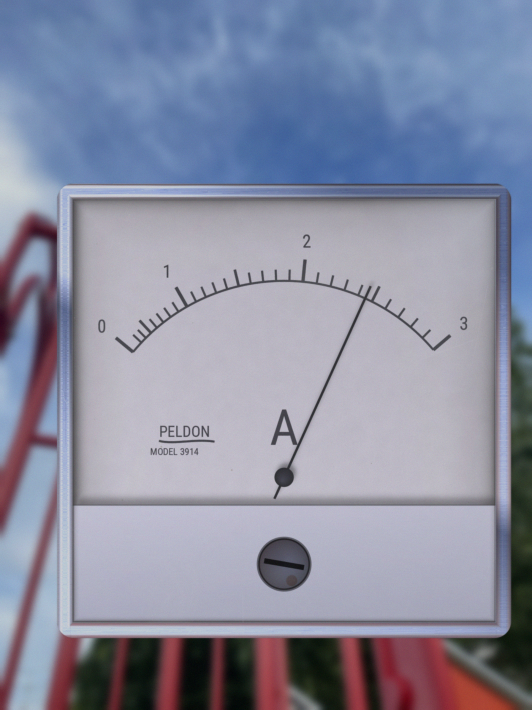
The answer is 2.45 A
